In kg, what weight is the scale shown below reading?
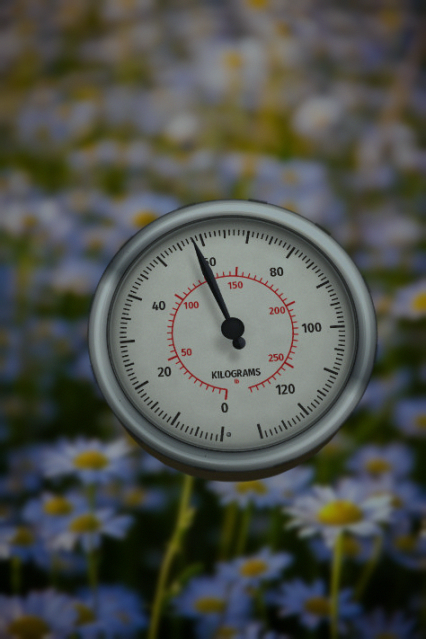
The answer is 58 kg
